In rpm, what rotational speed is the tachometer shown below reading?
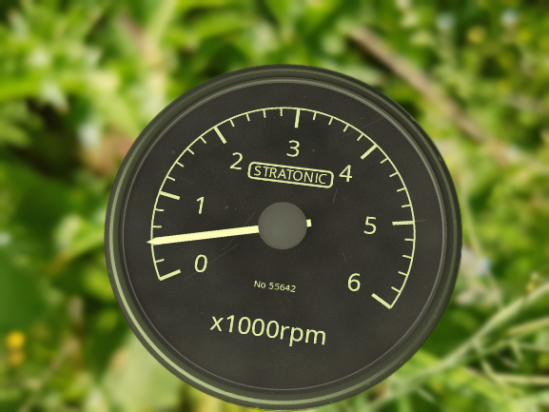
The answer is 400 rpm
